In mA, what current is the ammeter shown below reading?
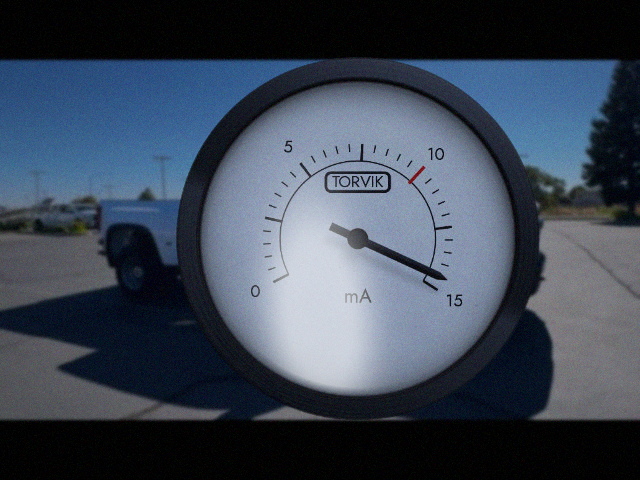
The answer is 14.5 mA
